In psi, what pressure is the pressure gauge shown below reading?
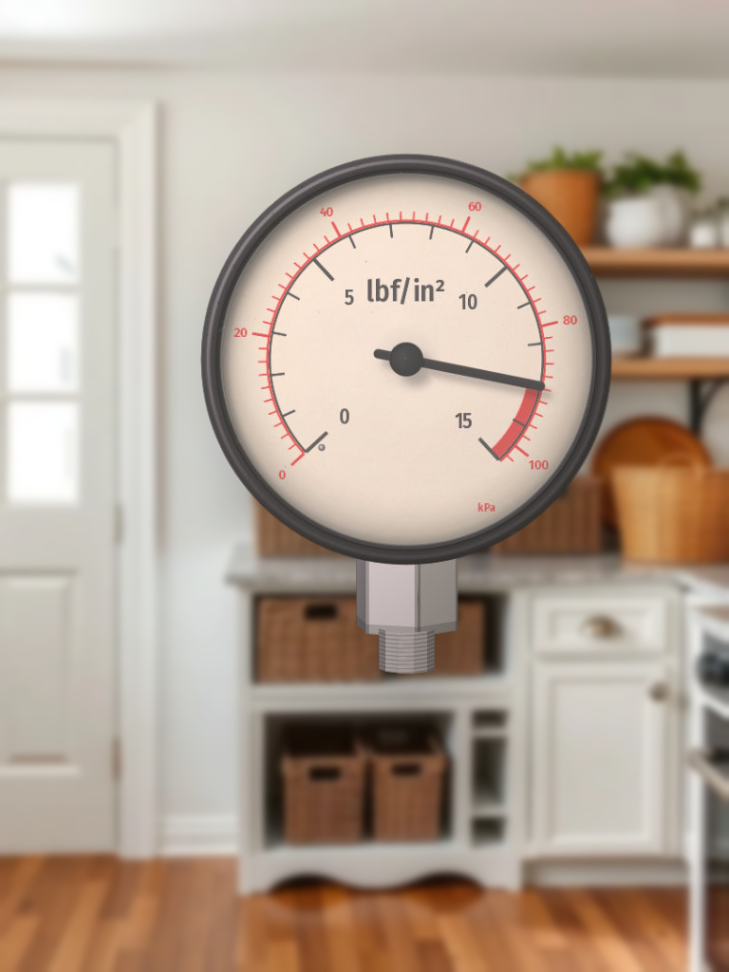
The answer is 13 psi
